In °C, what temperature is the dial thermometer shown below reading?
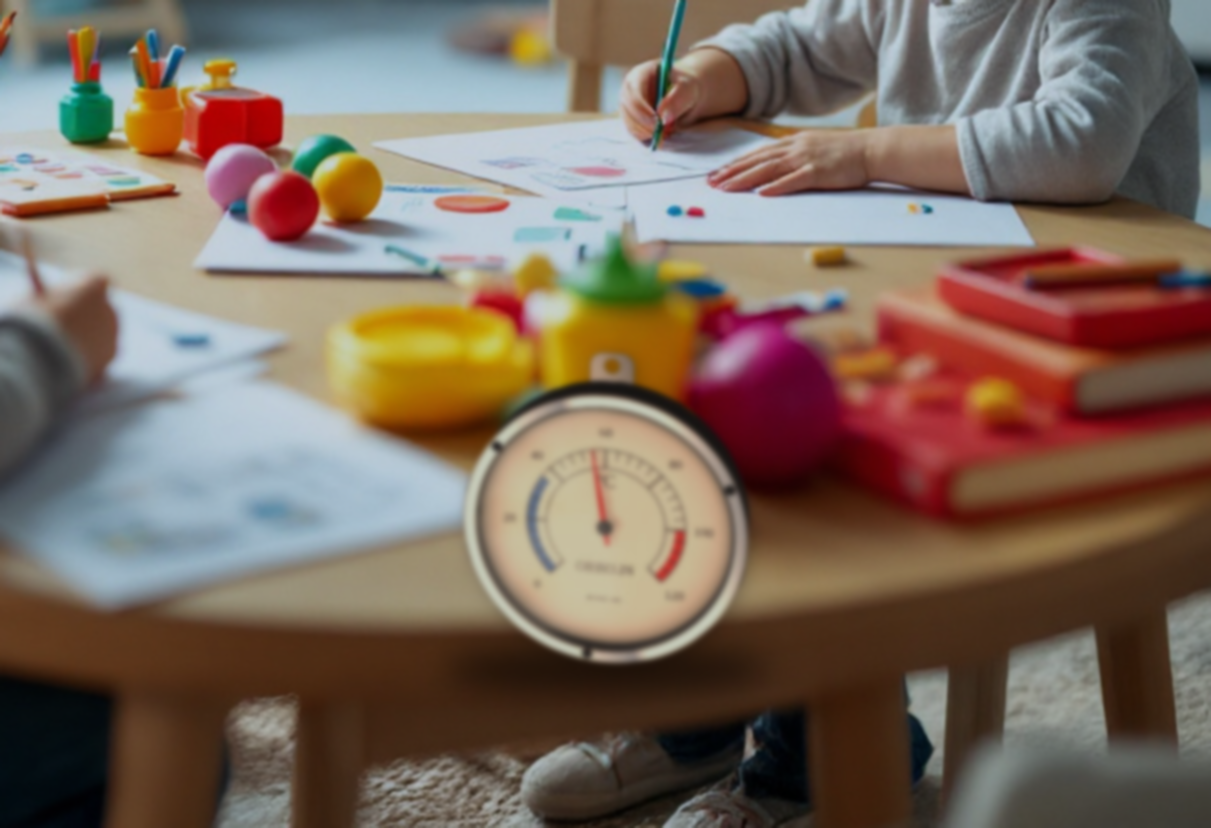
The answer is 56 °C
